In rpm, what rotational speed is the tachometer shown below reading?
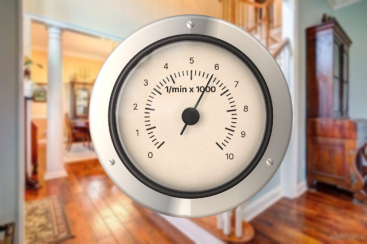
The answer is 6000 rpm
